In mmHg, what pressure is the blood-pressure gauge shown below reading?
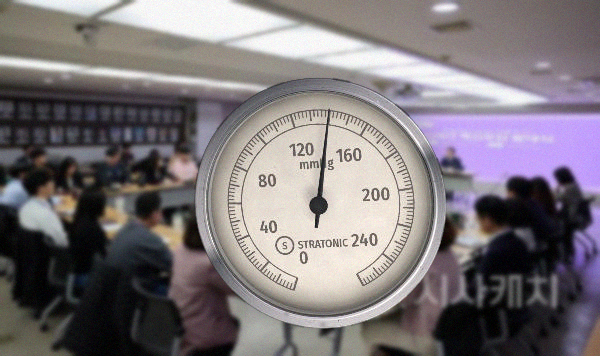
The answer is 140 mmHg
